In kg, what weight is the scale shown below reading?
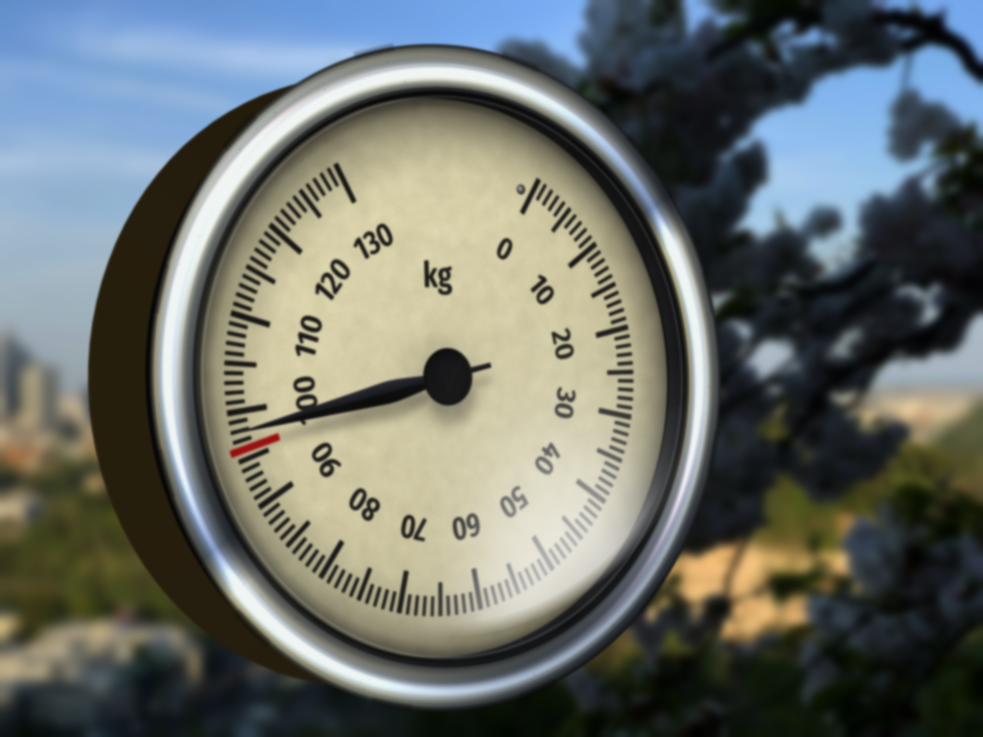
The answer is 98 kg
